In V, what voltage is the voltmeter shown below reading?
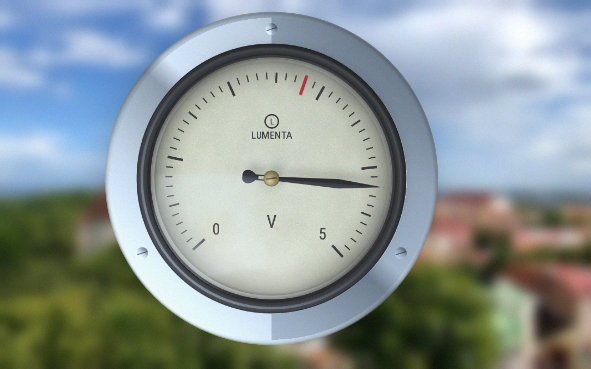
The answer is 4.2 V
